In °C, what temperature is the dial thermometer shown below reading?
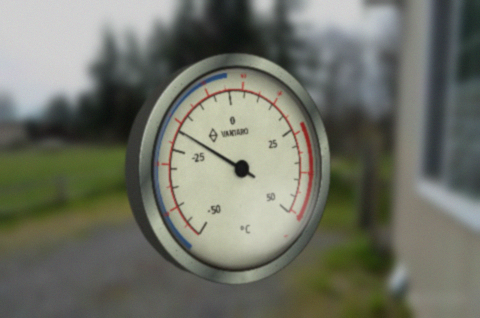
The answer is -20 °C
